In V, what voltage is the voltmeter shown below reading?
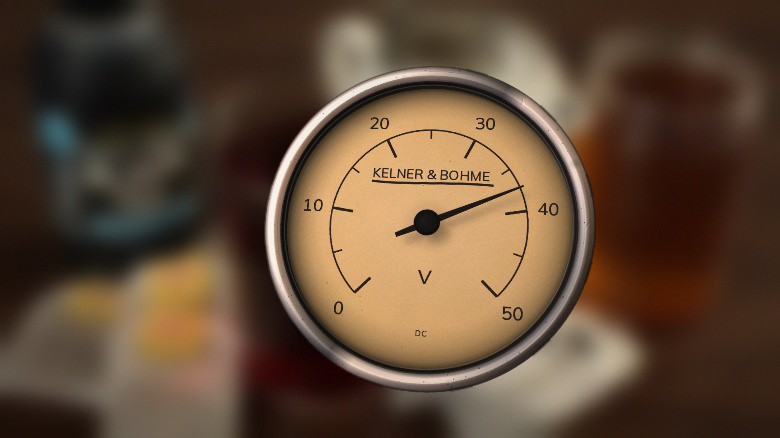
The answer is 37.5 V
